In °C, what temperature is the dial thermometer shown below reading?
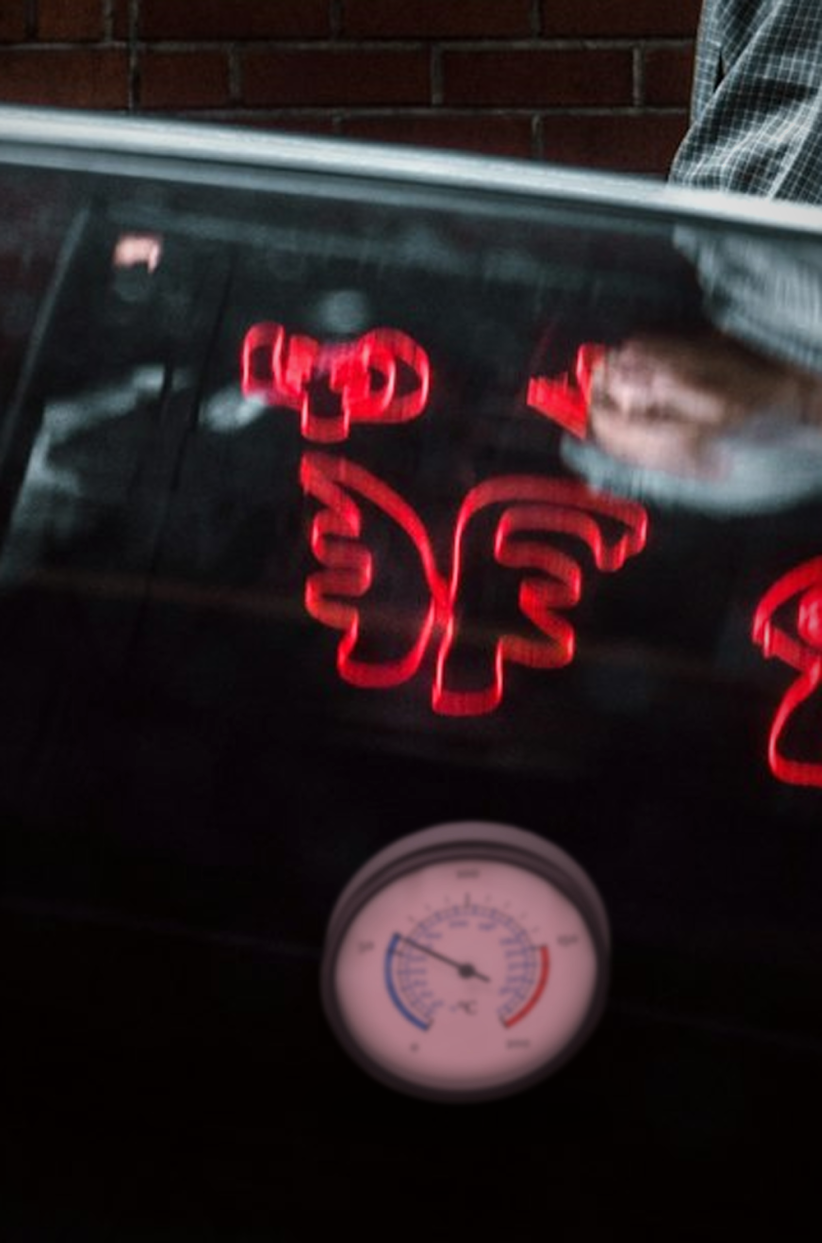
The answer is 60 °C
